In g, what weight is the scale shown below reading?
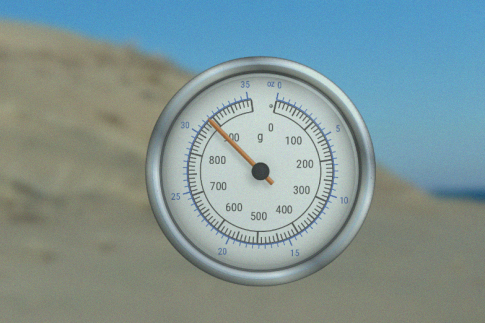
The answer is 890 g
